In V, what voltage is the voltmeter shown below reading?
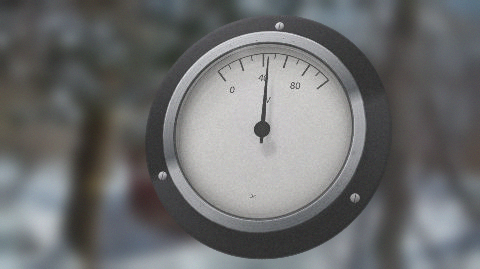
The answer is 45 V
